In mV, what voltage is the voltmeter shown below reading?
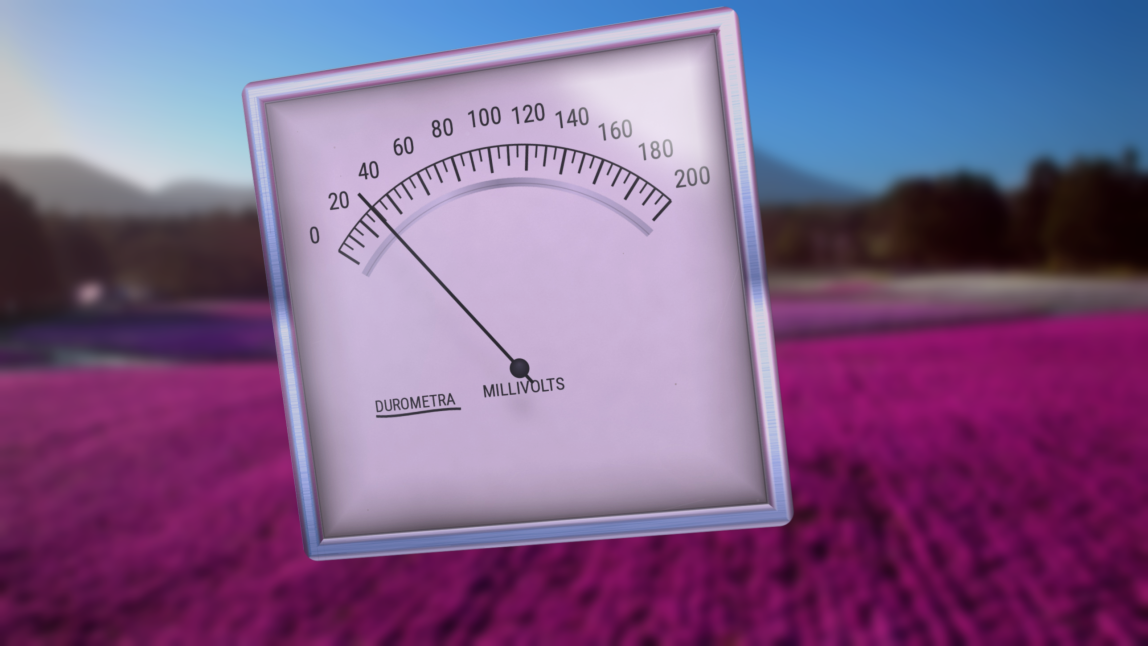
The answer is 30 mV
